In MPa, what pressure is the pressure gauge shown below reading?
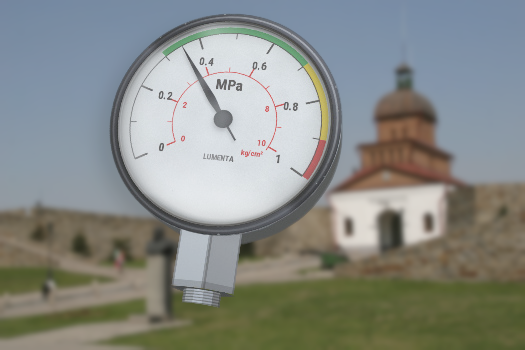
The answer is 0.35 MPa
